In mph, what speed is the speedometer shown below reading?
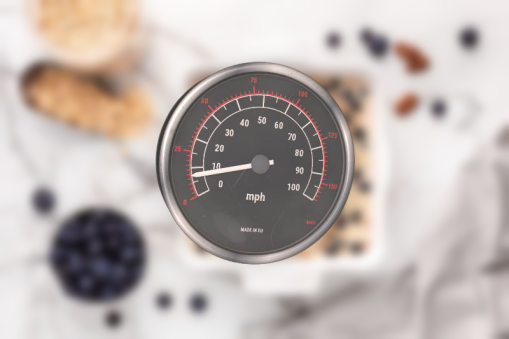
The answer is 7.5 mph
